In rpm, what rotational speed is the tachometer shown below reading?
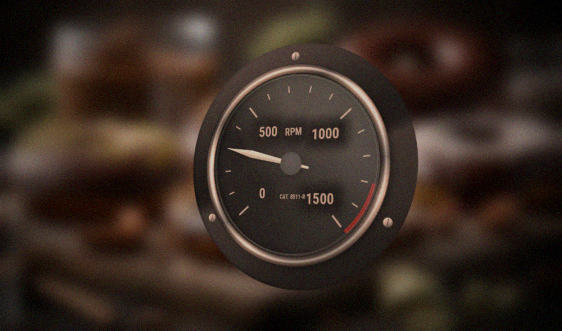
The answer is 300 rpm
